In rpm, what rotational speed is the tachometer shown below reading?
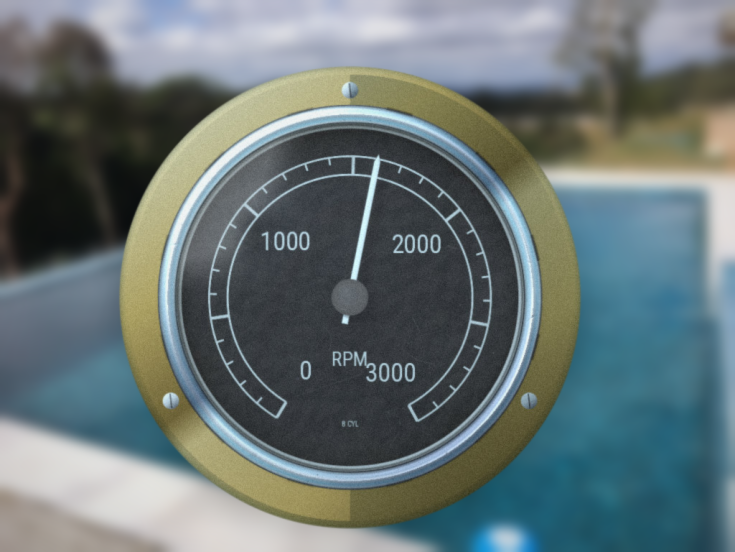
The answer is 1600 rpm
